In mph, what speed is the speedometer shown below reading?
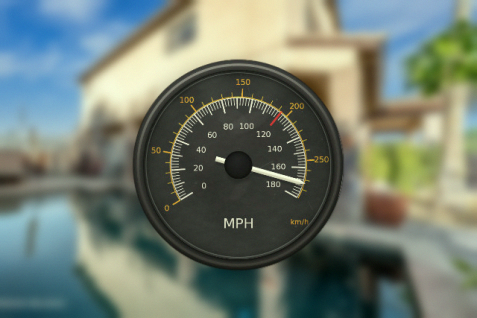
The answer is 170 mph
